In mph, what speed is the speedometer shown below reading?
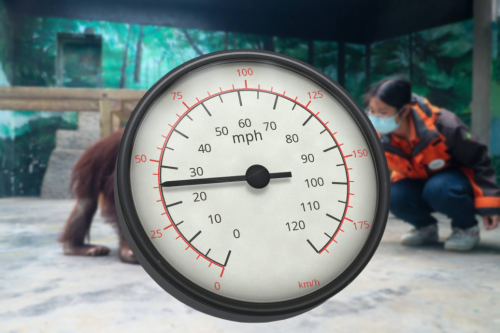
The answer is 25 mph
